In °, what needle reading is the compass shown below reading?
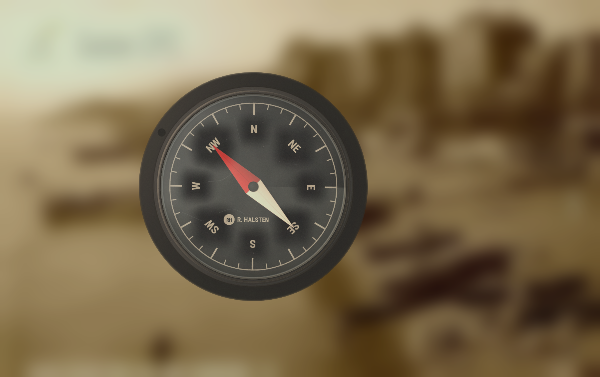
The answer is 315 °
